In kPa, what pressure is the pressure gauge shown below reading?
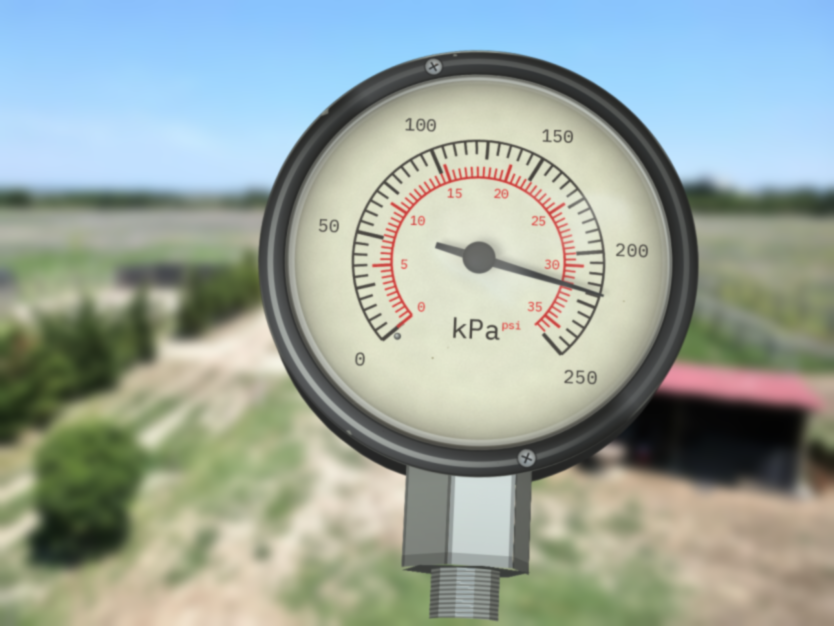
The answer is 220 kPa
